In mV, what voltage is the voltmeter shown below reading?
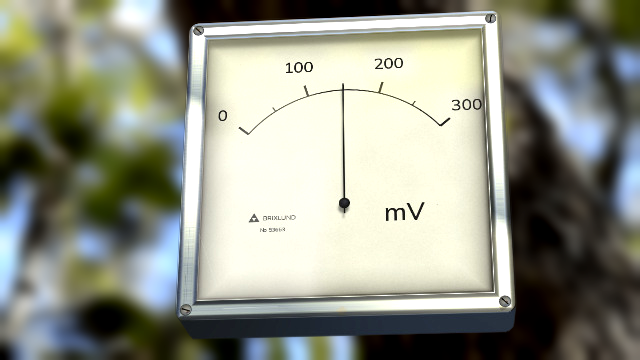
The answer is 150 mV
